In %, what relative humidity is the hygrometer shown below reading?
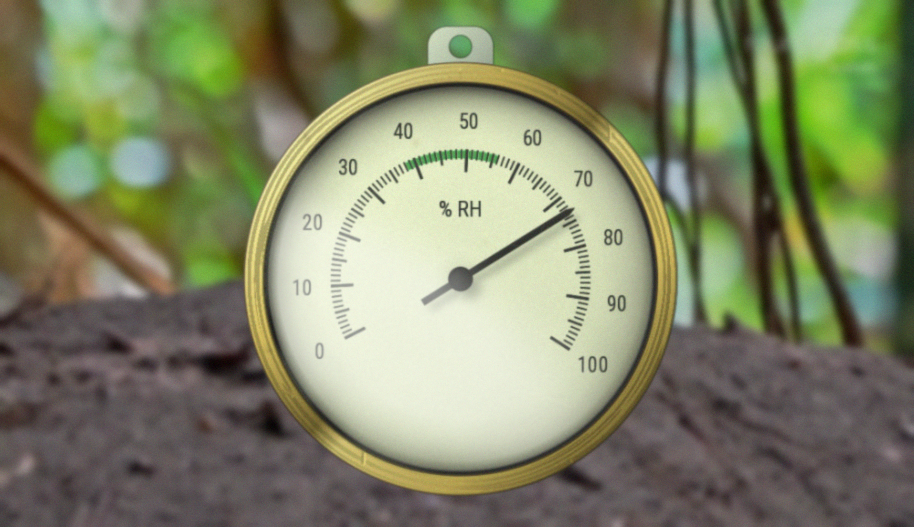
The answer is 73 %
